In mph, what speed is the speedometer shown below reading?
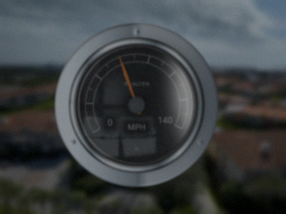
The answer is 60 mph
